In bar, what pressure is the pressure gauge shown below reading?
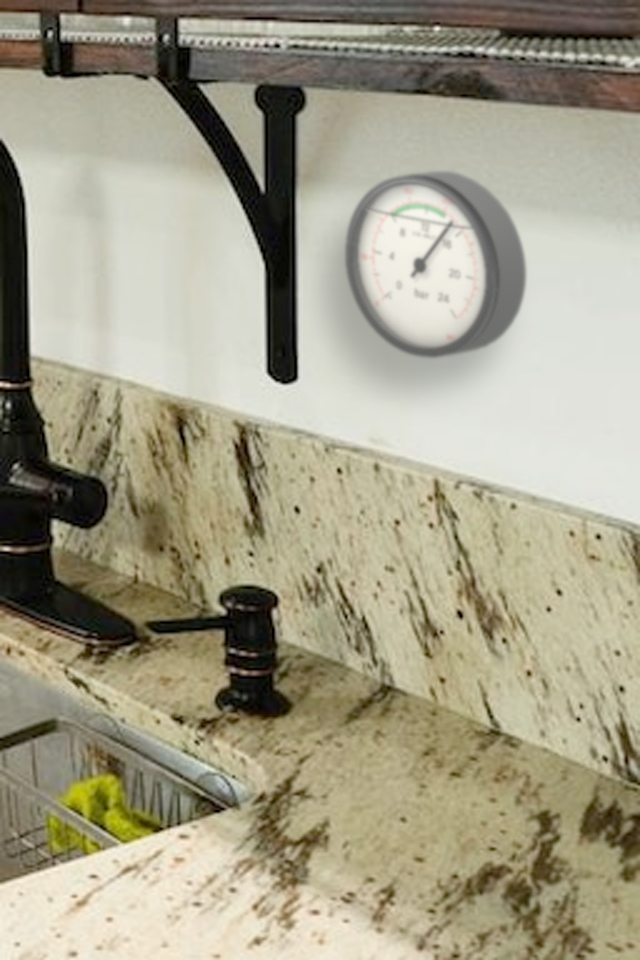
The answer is 15 bar
